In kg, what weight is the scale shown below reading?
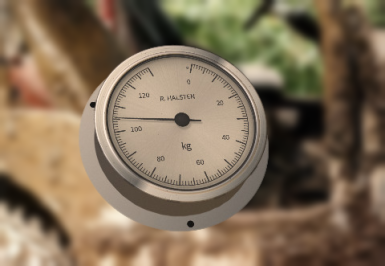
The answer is 105 kg
